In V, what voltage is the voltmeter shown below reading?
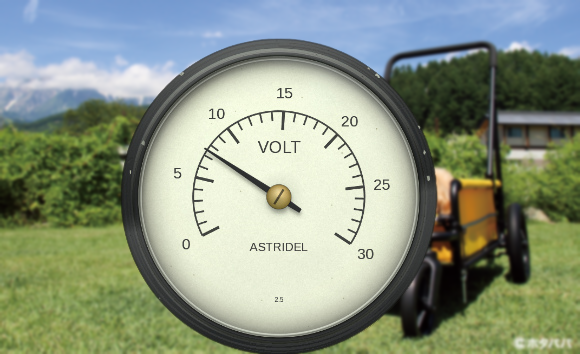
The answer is 7.5 V
